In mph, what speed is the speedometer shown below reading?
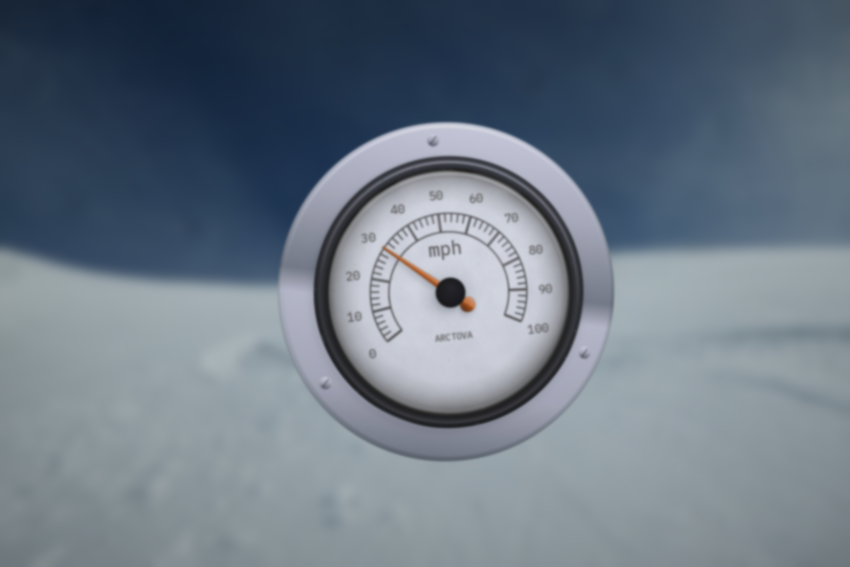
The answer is 30 mph
